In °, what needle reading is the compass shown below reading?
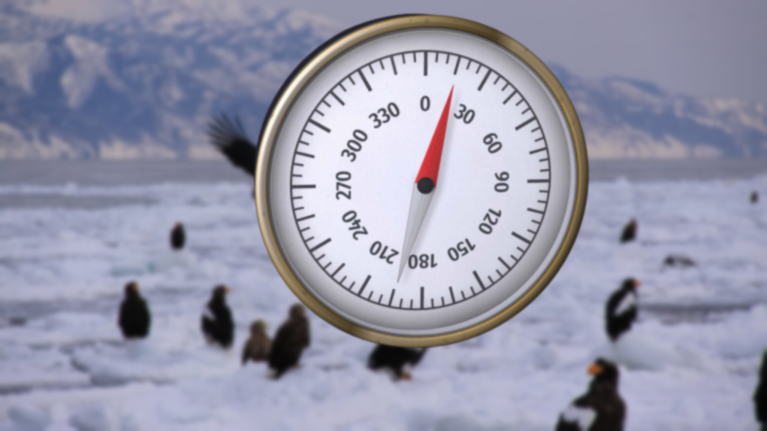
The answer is 15 °
